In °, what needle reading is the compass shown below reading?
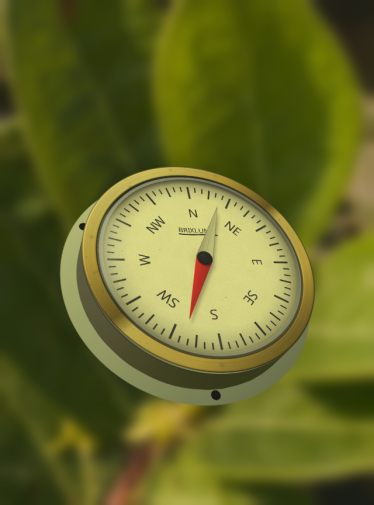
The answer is 202.5 °
